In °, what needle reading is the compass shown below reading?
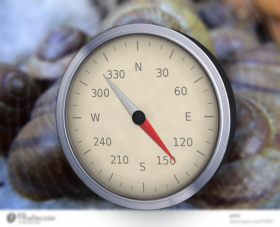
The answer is 140 °
